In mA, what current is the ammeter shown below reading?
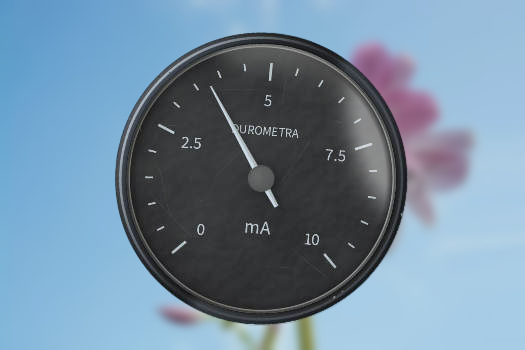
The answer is 3.75 mA
